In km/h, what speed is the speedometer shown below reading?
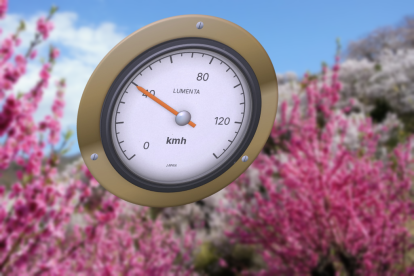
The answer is 40 km/h
